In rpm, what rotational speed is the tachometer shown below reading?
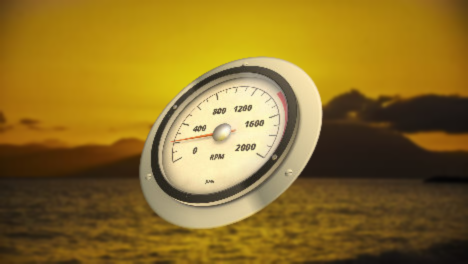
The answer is 200 rpm
